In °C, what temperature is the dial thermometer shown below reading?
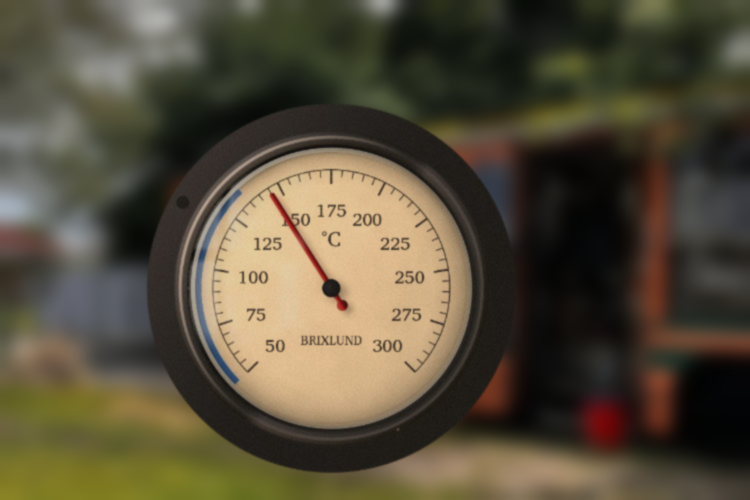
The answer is 145 °C
